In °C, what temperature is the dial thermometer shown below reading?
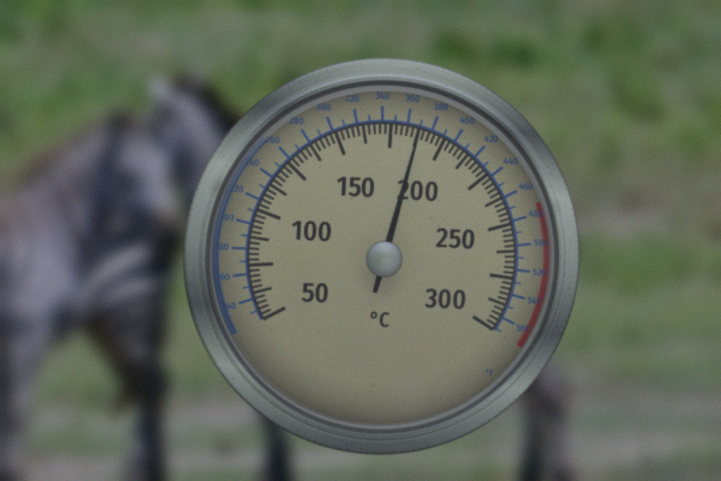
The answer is 187.5 °C
